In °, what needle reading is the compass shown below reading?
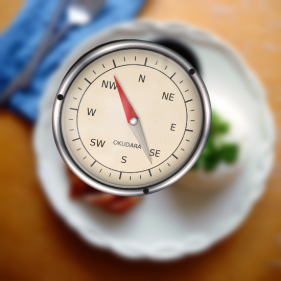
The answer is 325 °
